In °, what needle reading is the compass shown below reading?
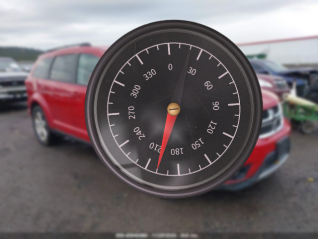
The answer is 200 °
